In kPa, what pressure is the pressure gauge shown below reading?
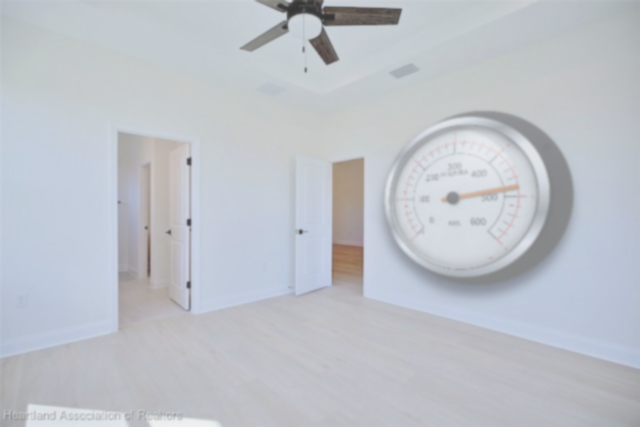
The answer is 480 kPa
